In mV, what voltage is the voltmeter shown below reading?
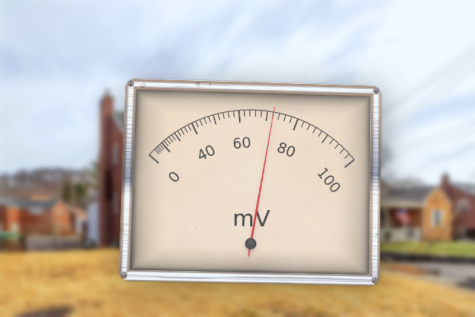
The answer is 72 mV
